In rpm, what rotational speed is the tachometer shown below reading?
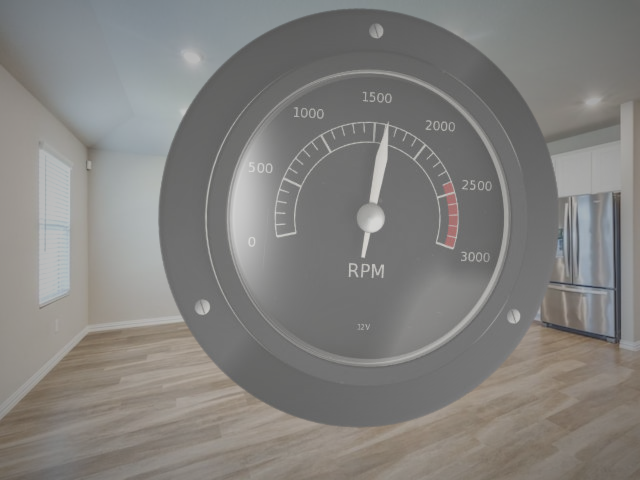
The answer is 1600 rpm
